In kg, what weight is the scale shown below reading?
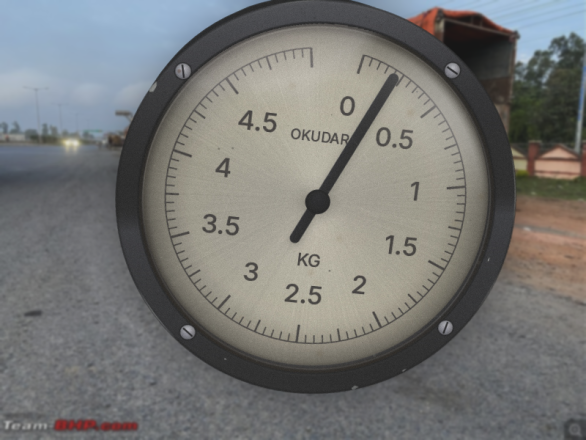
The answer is 0.2 kg
